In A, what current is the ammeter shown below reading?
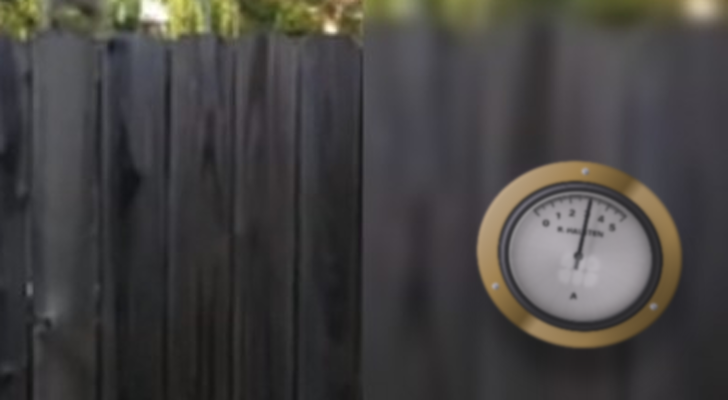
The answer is 3 A
